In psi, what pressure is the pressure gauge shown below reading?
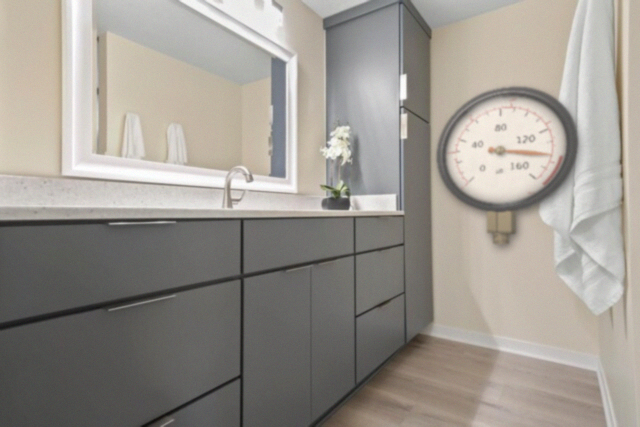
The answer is 140 psi
